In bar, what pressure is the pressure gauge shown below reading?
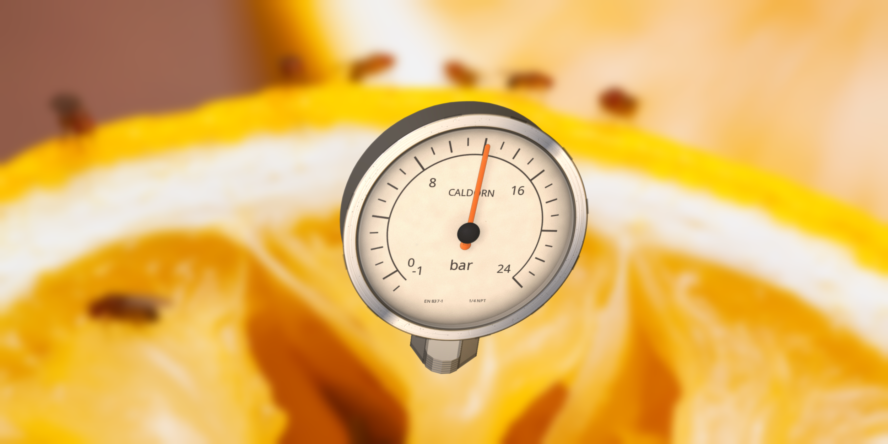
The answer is 12 bar
